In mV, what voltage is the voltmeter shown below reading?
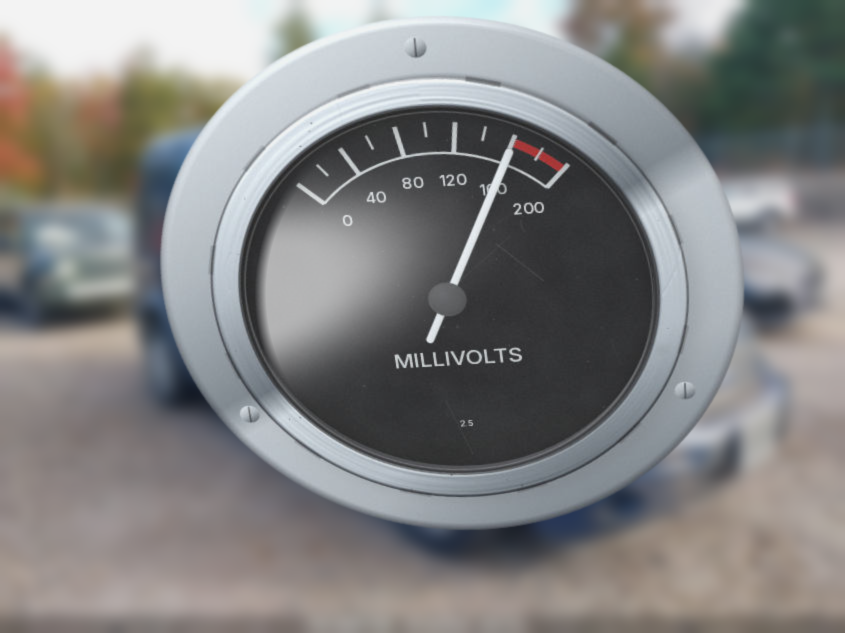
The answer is 160 mV
